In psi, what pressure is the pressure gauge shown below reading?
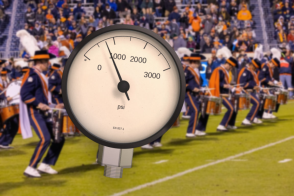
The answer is 750 psi
